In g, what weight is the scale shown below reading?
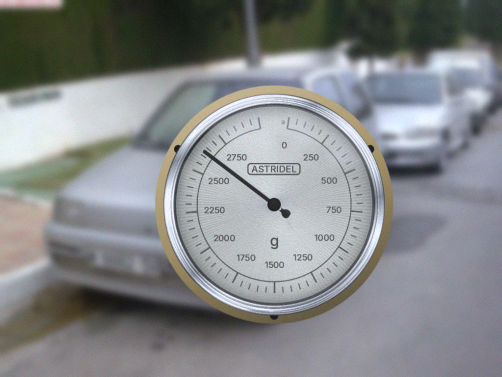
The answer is 2625 g
